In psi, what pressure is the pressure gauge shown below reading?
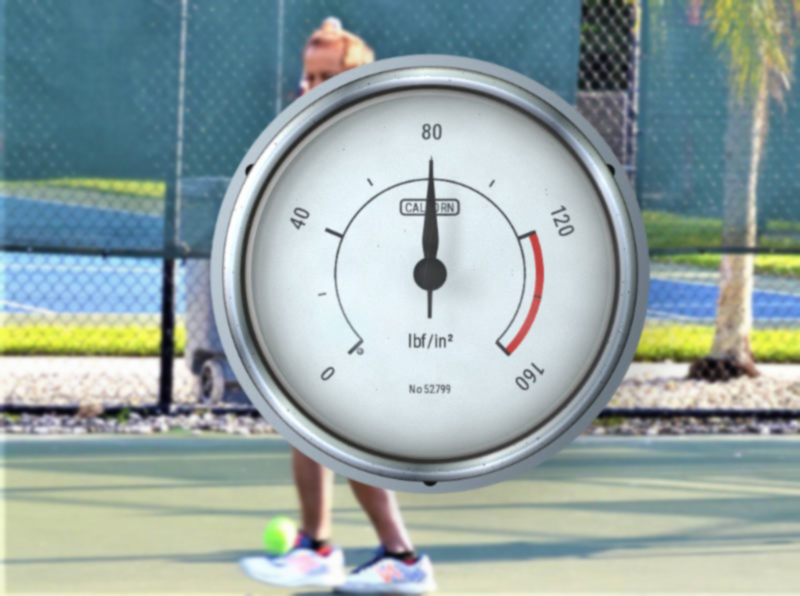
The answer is 80 psi
